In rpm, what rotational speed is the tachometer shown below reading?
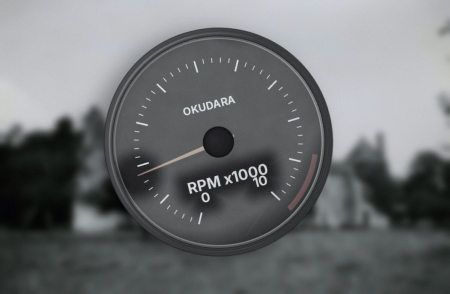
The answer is 1800 rpm
